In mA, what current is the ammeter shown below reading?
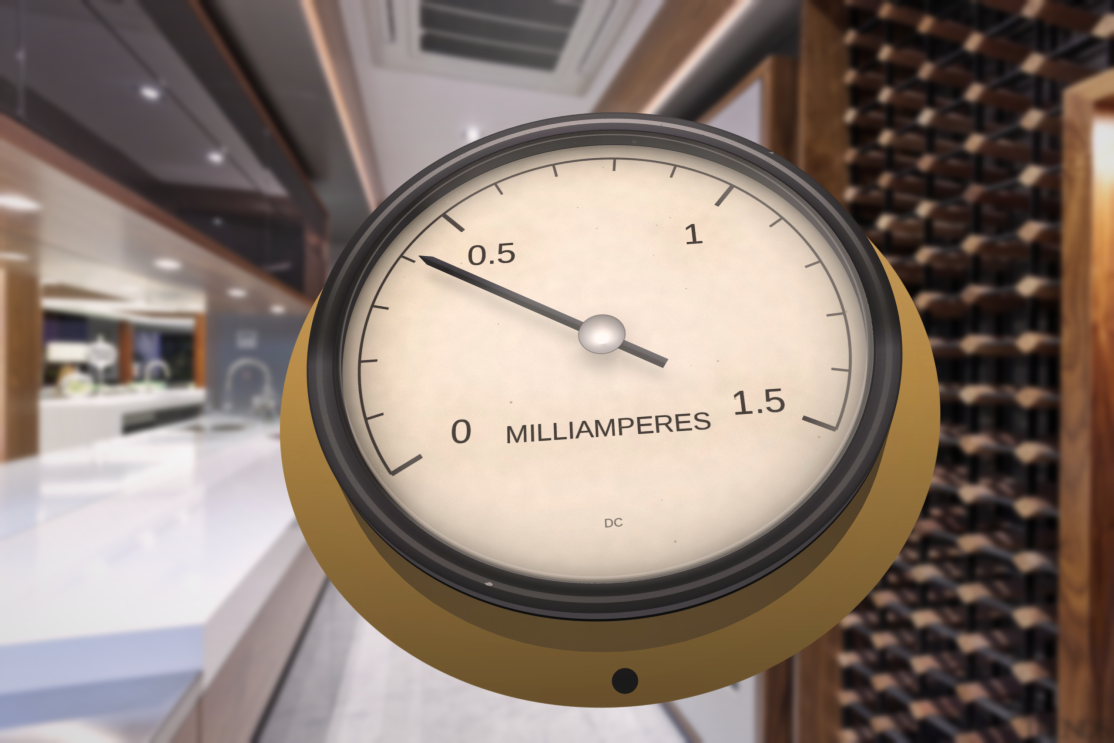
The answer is 0.4 mA
